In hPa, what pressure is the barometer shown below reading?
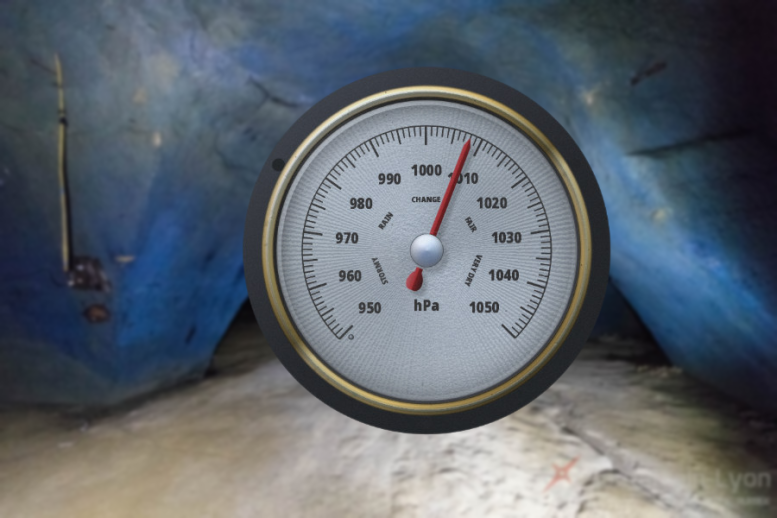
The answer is 1008 hPa
